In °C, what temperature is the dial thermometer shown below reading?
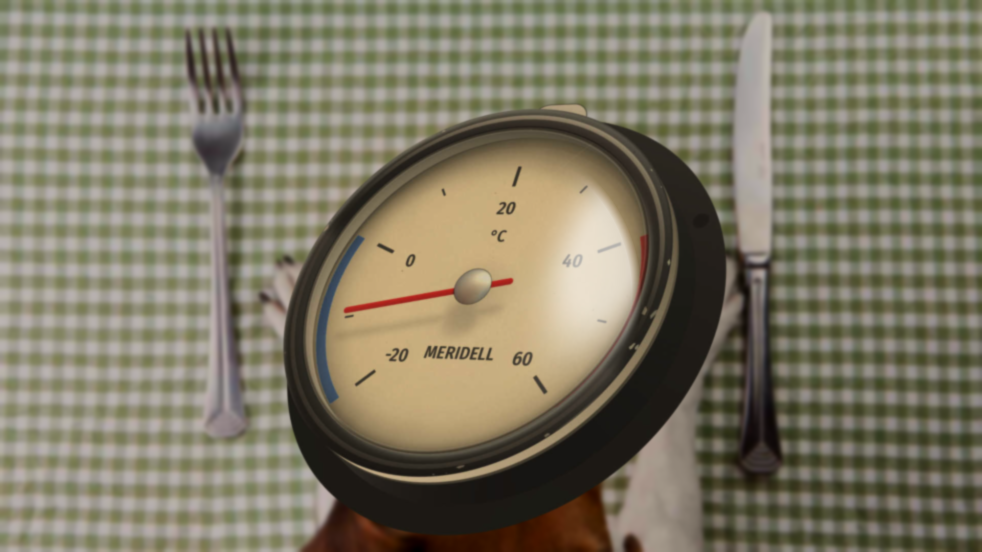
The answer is -10 °C
